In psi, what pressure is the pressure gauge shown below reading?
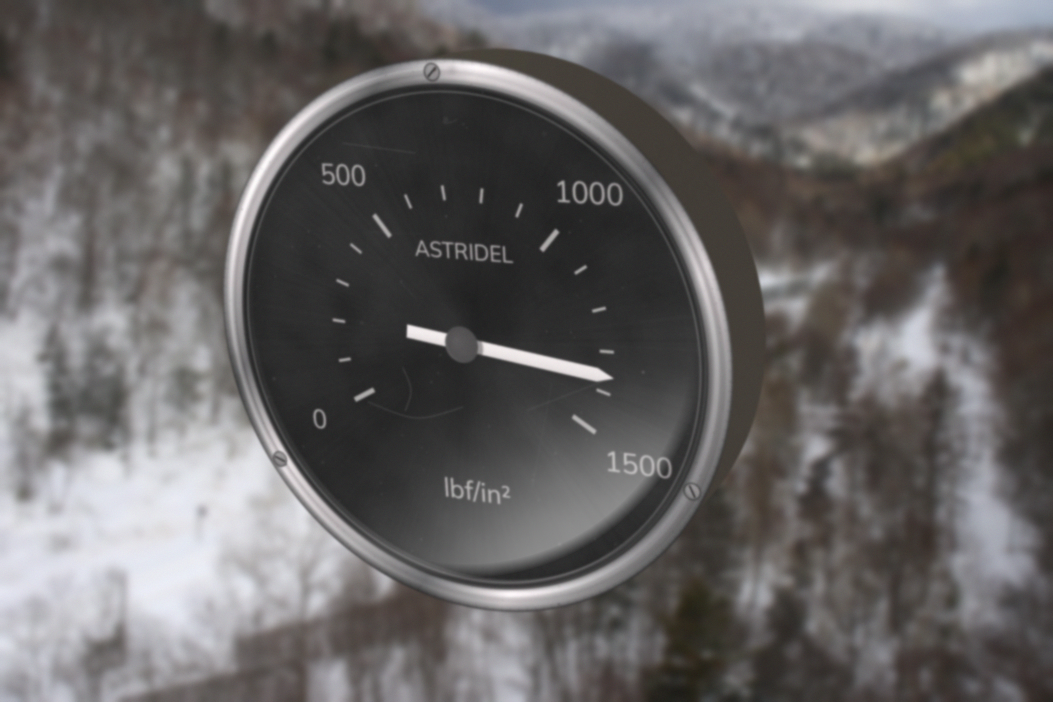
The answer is 1350 psi
